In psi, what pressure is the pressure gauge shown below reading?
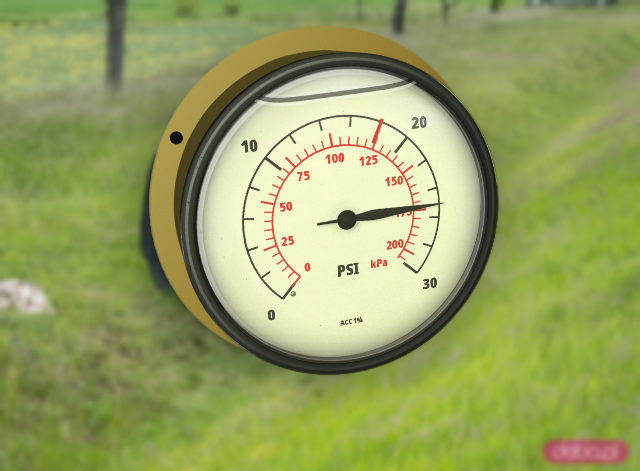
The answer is 25 psi
